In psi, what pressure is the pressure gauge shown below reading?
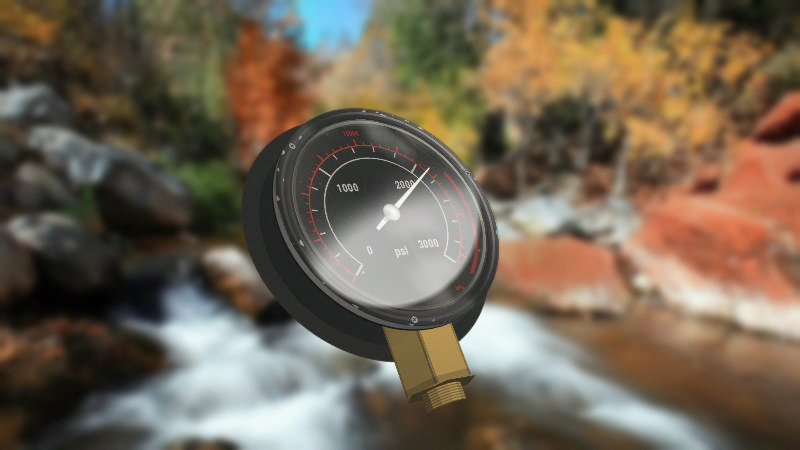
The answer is 2100 psi
